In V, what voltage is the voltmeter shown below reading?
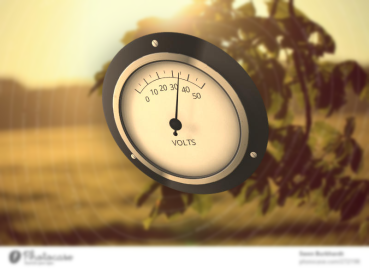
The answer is 35 V
